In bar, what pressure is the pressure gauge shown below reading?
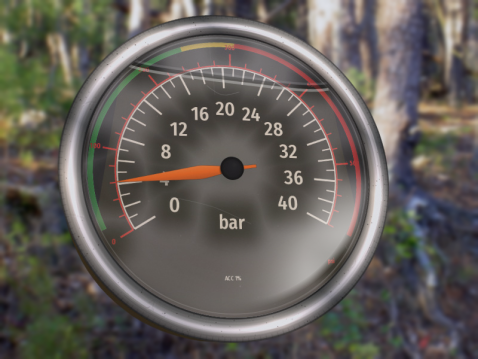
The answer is 4 bar
